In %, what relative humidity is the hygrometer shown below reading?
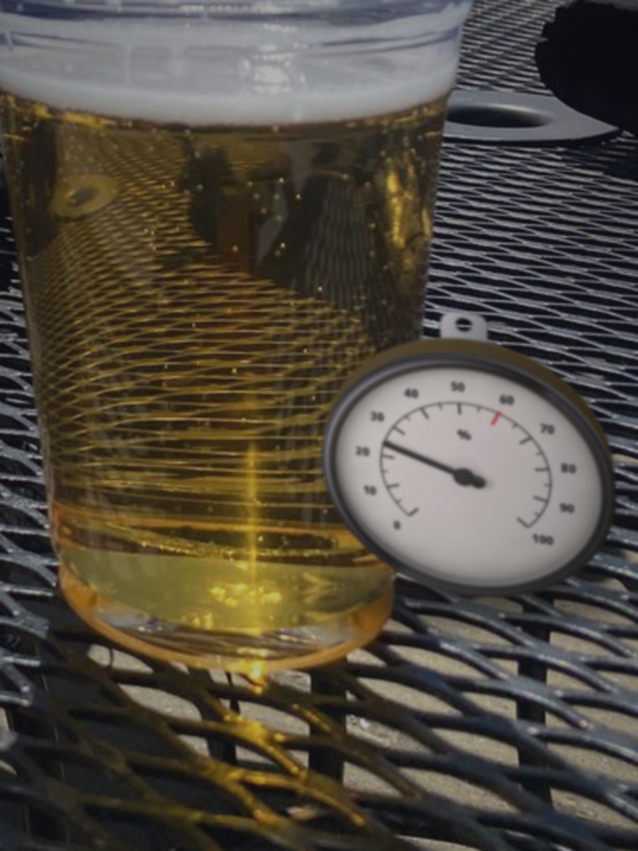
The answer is 25 %
